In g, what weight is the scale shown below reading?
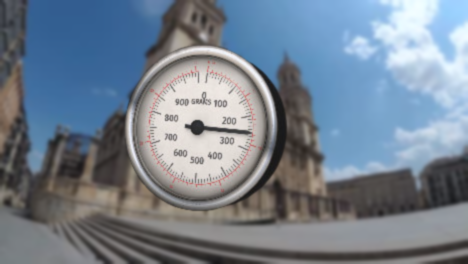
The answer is 250 g
